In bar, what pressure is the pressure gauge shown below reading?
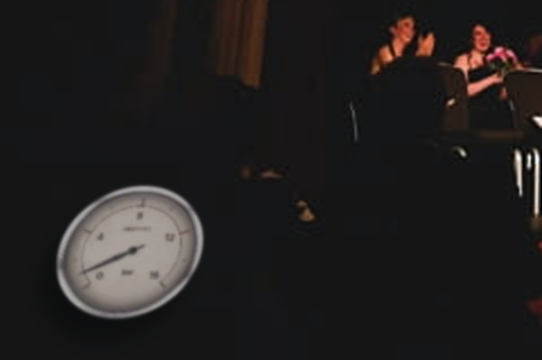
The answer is 1 bar
